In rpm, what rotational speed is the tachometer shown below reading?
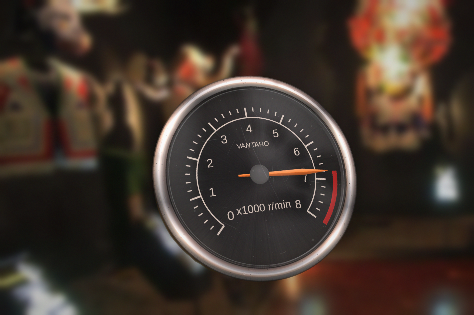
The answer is 6800 rpm
